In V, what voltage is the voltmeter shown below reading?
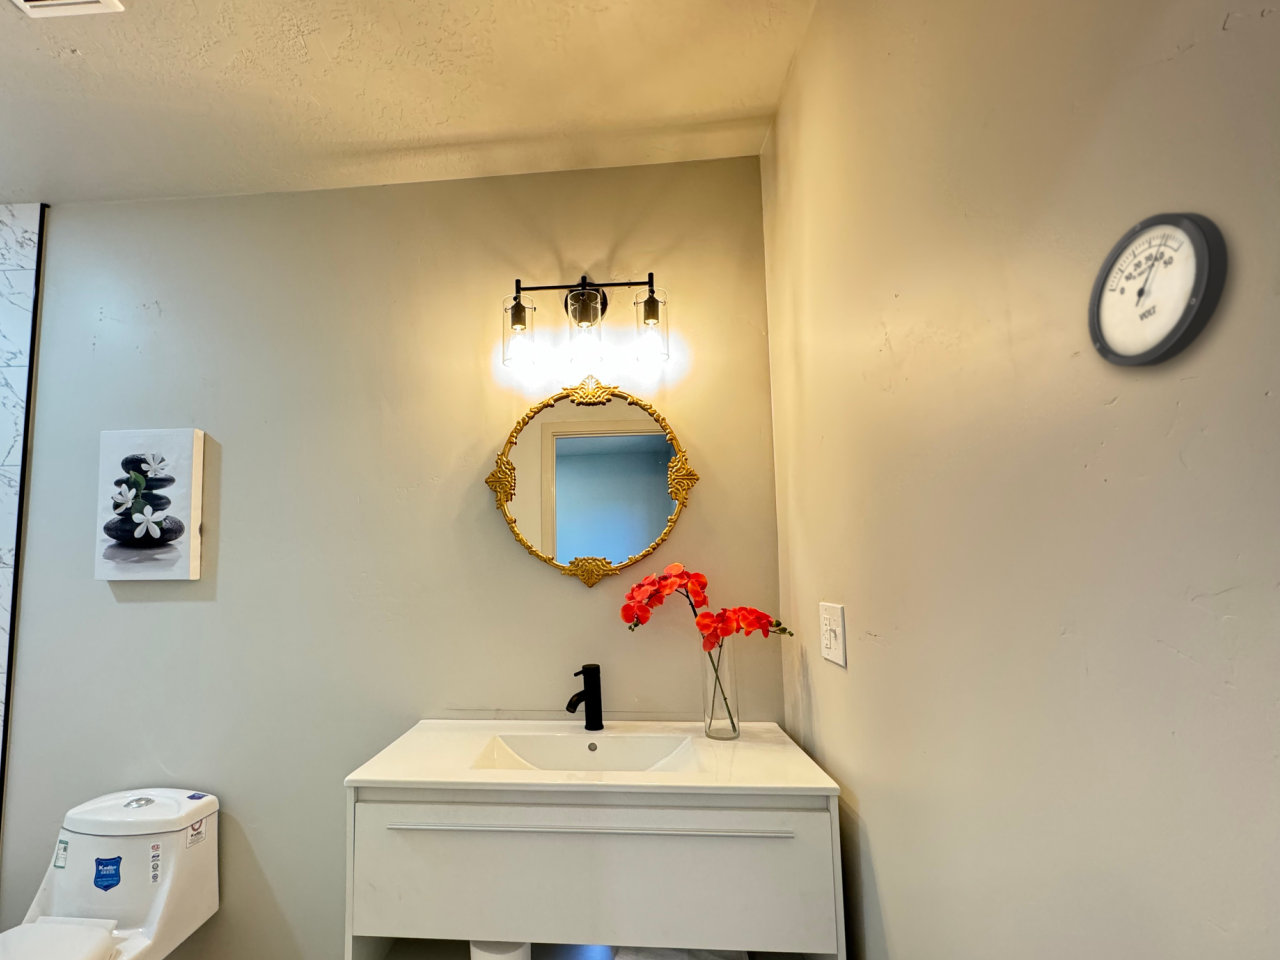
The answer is 40 V
